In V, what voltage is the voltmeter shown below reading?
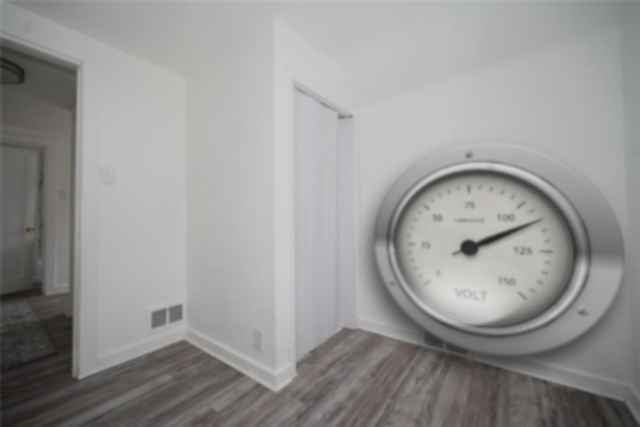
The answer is 110 V
